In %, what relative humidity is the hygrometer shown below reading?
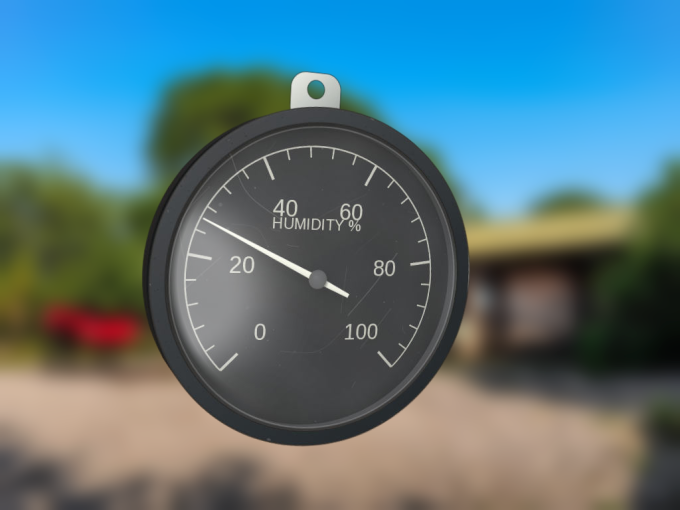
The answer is 26 %
